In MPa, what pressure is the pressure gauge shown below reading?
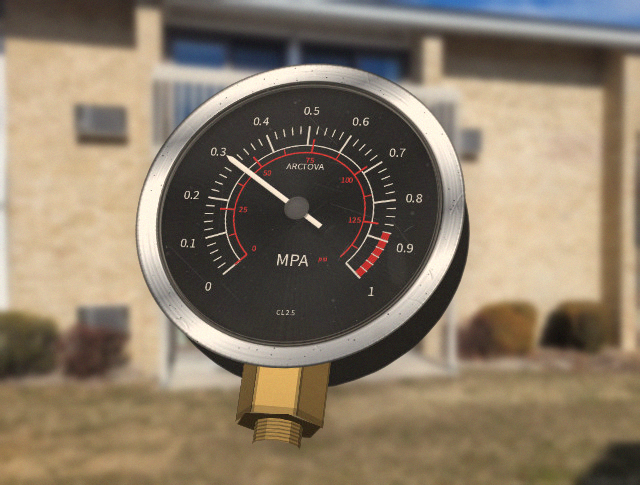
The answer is 0.3 MPa
